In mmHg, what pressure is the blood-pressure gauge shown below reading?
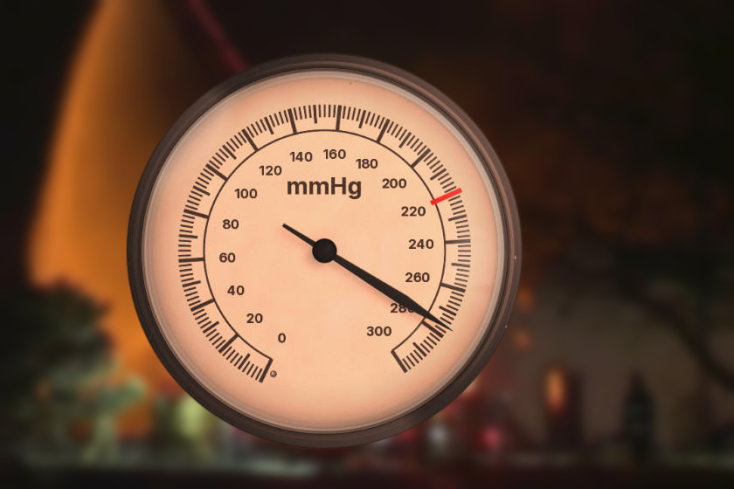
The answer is 276 mmHg
